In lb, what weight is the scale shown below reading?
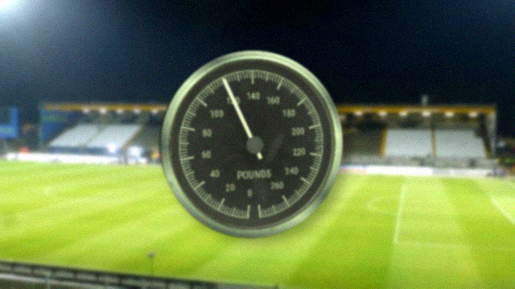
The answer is 120 lb
